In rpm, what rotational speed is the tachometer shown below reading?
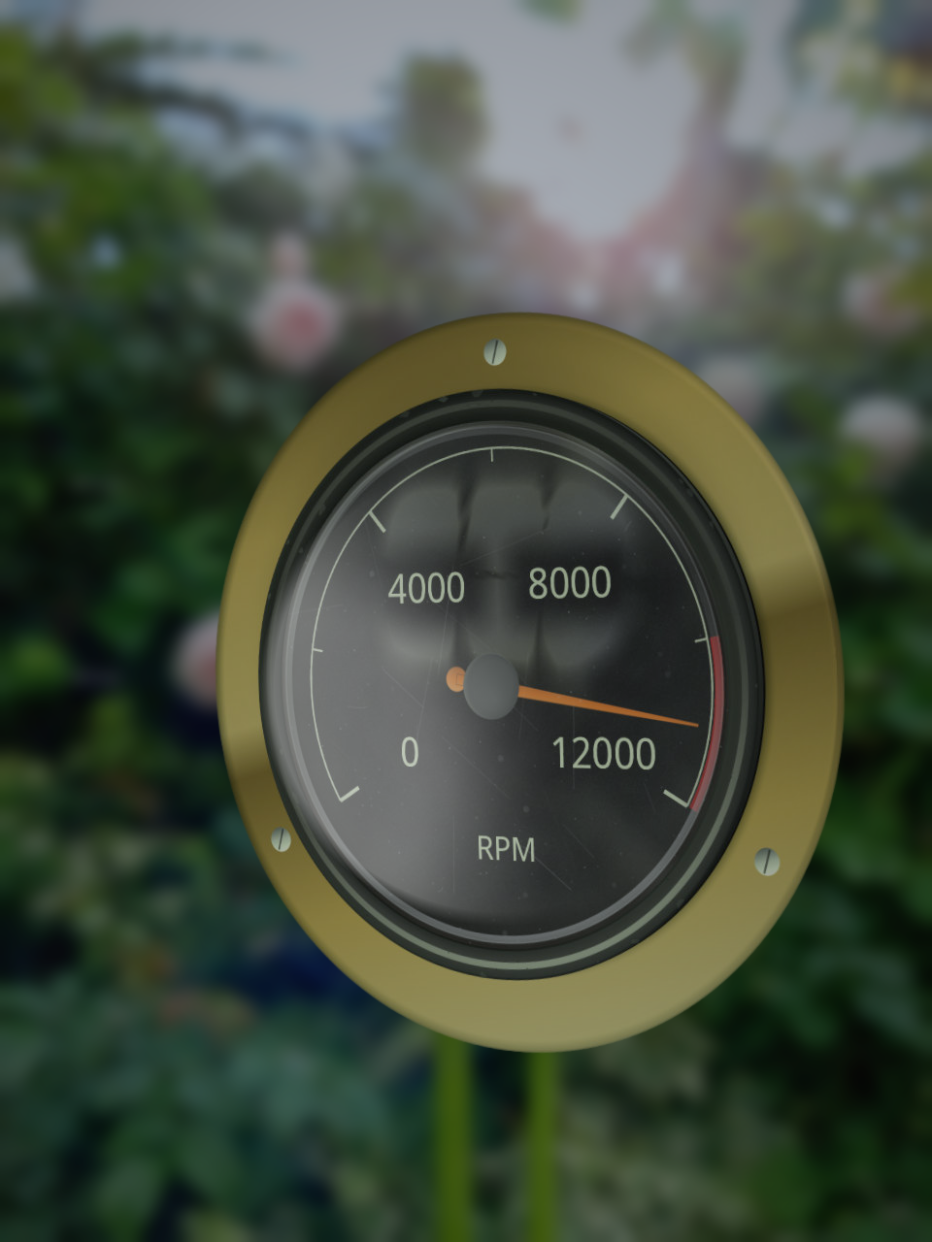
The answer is 11000 rpm
